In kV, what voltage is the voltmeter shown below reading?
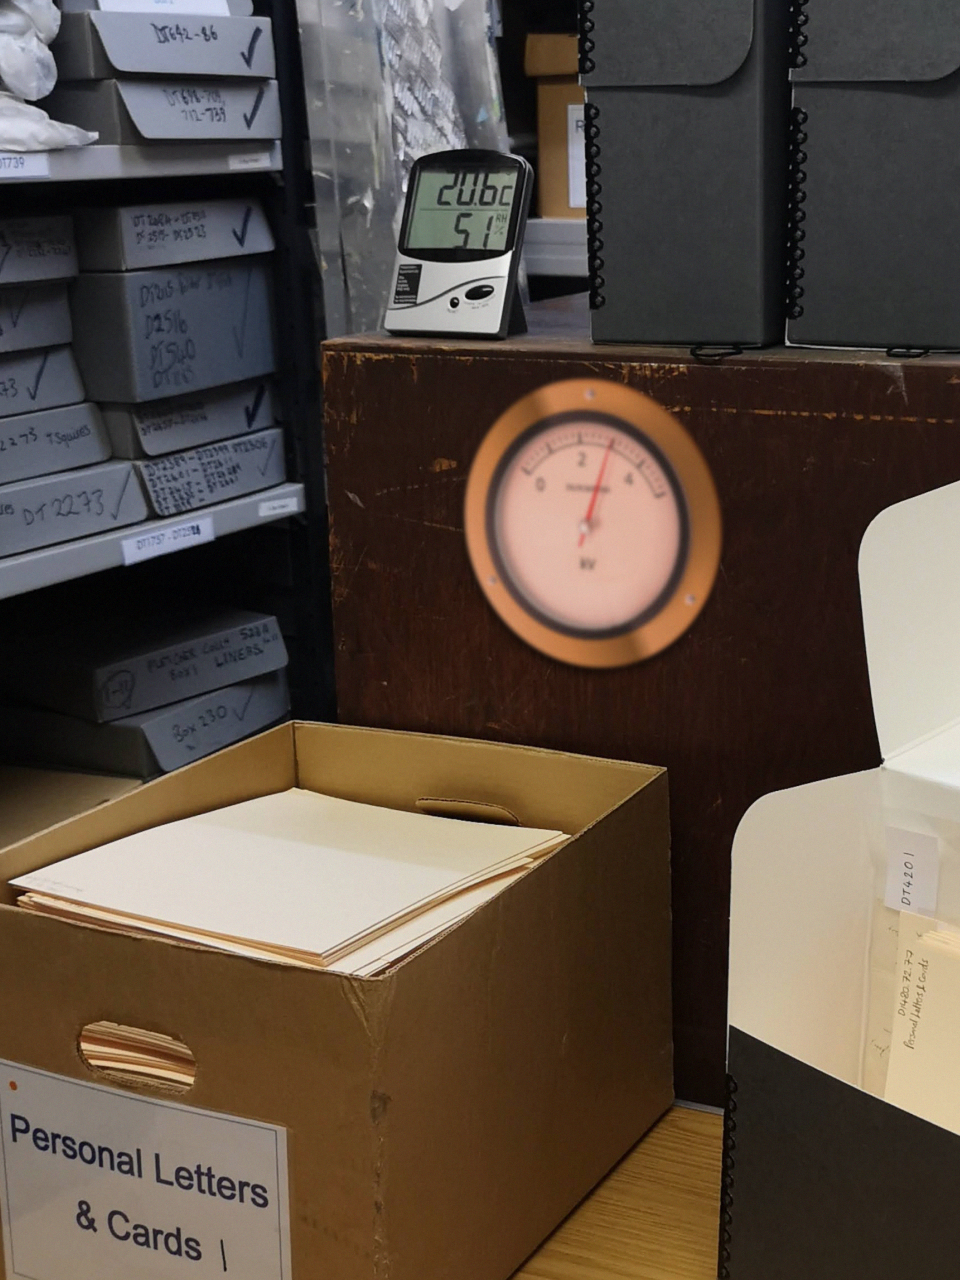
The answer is 3 kV
